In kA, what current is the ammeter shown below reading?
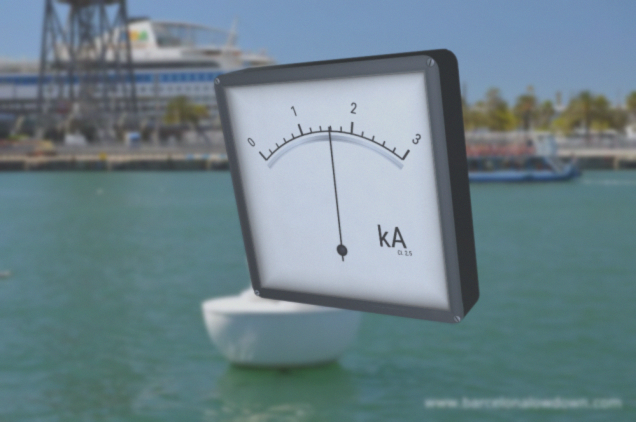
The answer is 1.6 kA
